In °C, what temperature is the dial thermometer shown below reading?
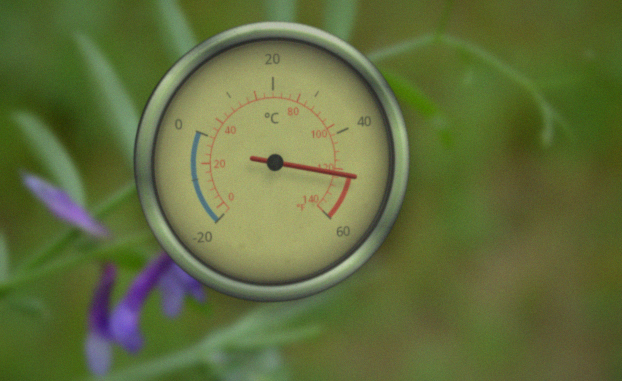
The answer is 50 °C
